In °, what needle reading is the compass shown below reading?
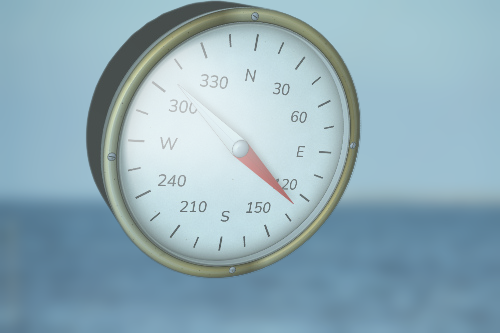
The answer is 127.5 °
